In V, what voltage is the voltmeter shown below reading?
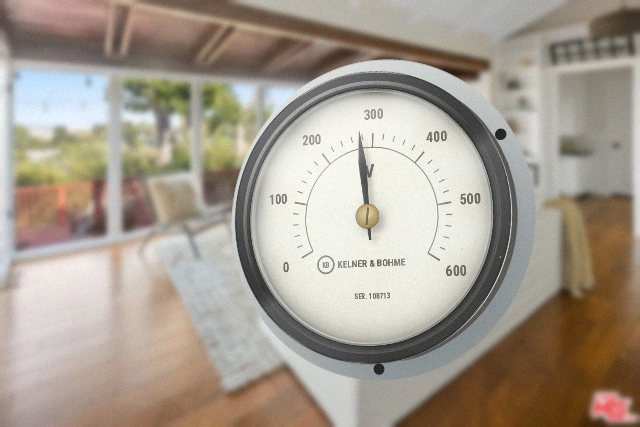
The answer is 280 V
